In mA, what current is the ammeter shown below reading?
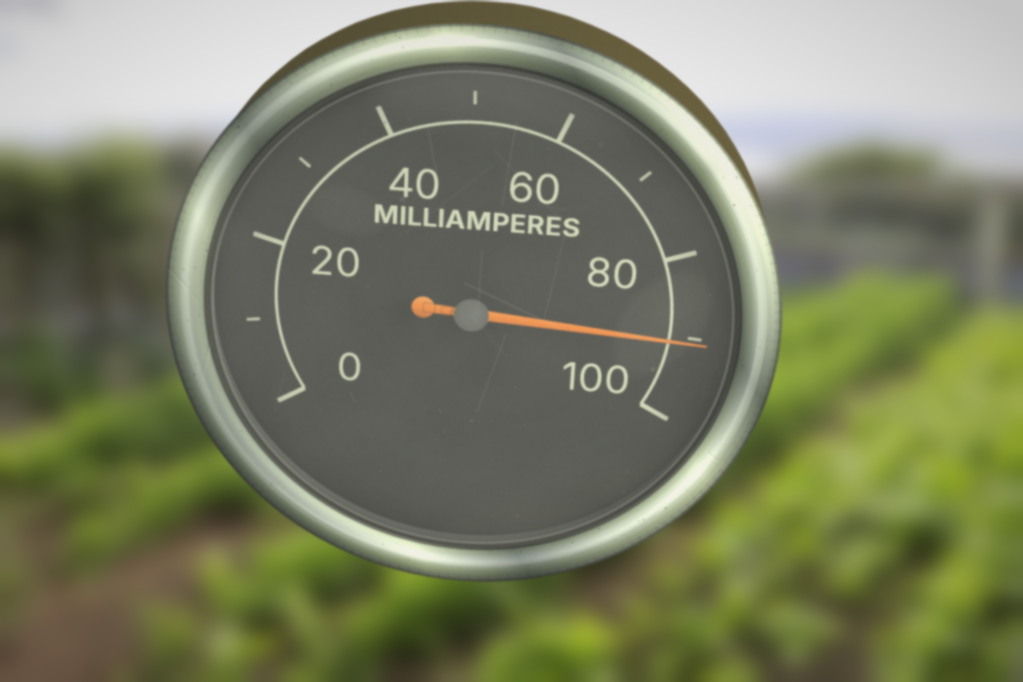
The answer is 90 mA
